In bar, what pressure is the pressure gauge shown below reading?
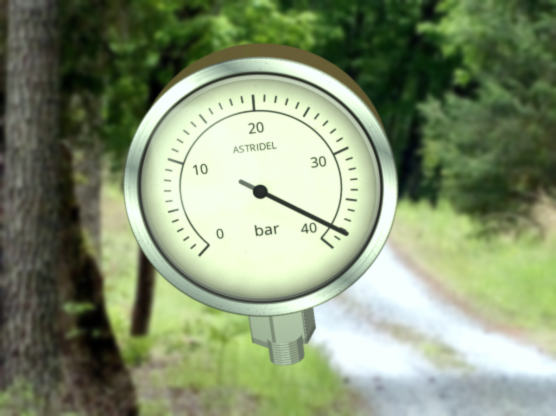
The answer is 38 bar
